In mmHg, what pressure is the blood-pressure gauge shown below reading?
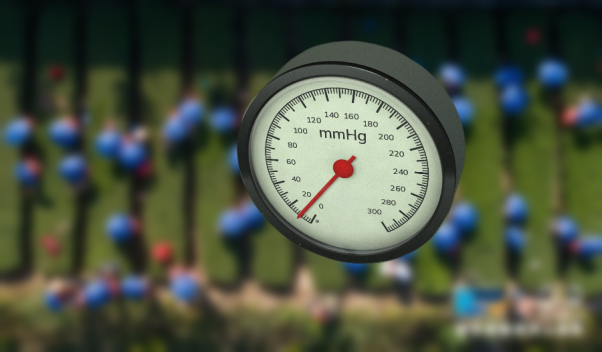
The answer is 10 mmHg
